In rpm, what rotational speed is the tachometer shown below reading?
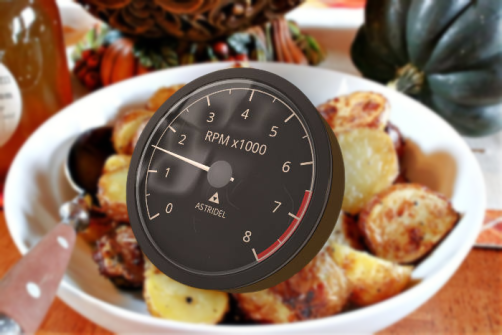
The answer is 1500 rpm
